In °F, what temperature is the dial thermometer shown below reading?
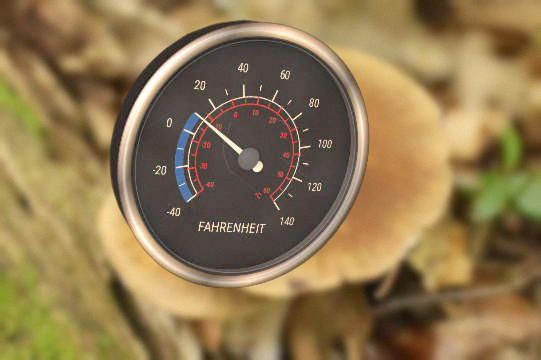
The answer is 10 °F
